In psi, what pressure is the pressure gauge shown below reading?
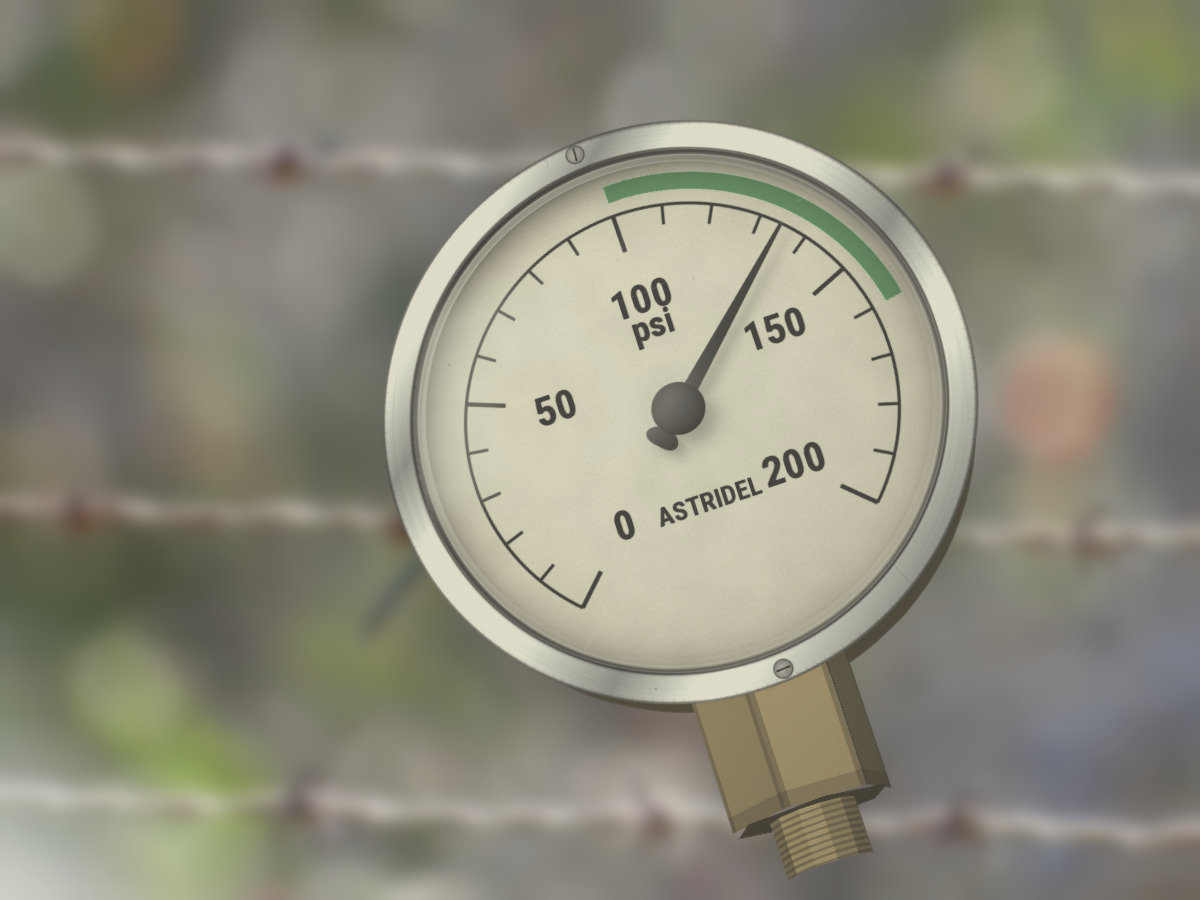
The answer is 135 psi
